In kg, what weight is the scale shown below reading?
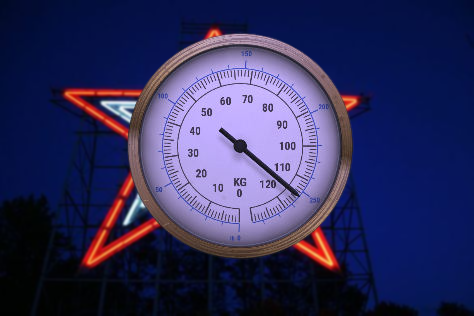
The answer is 115 kg
